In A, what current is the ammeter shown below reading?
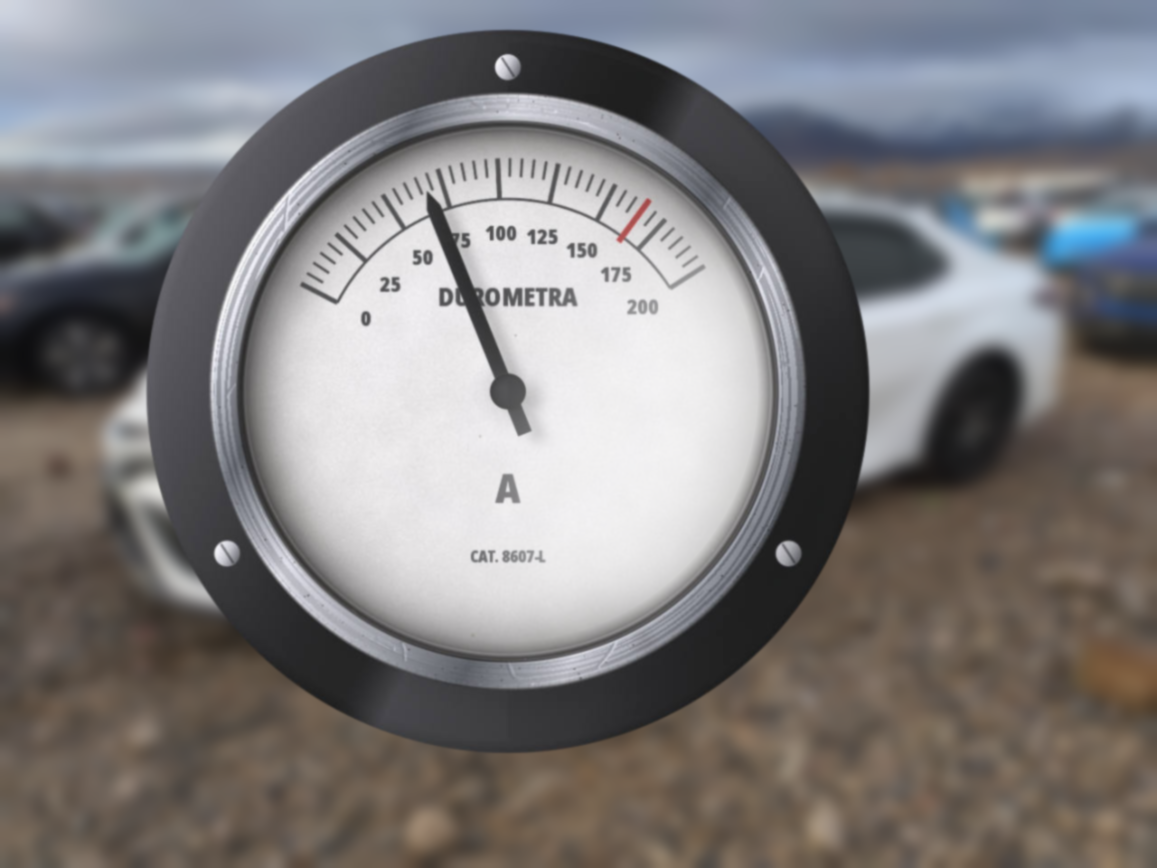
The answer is 67.5 A
